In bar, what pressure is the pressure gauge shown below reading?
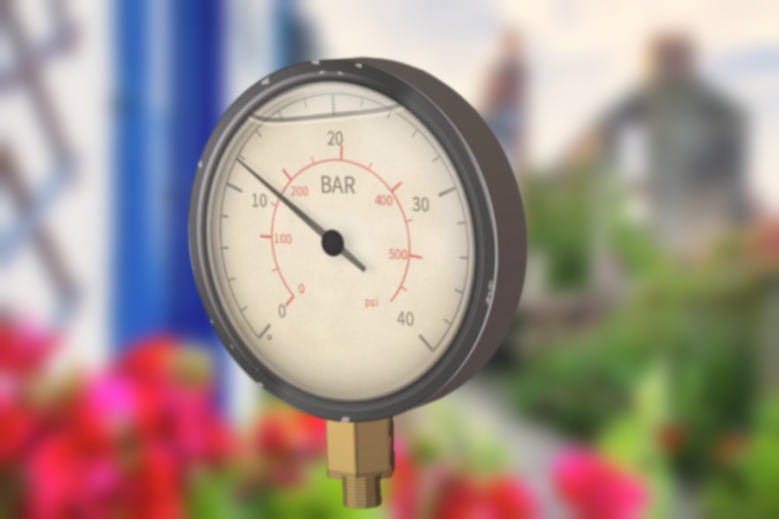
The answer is 12 bar
